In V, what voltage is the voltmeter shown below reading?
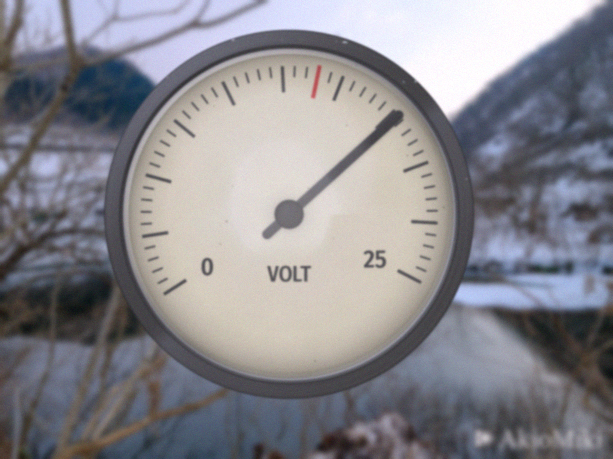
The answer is 17.75 V
